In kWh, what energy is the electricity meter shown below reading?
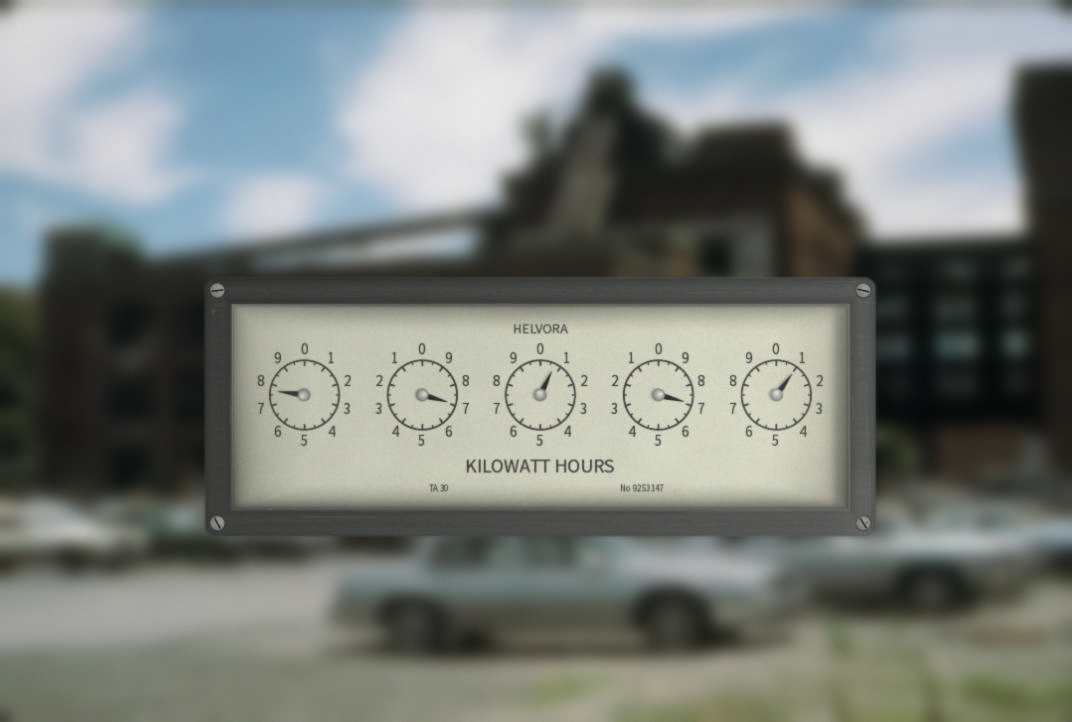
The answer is 77071 kWh
